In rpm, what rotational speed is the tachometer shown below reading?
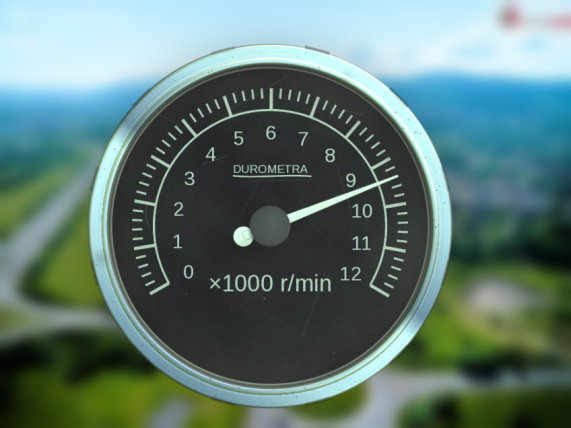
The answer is 9400 rpm
